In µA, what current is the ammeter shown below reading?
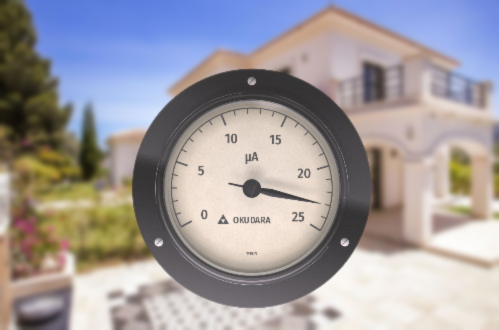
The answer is 23 µA
